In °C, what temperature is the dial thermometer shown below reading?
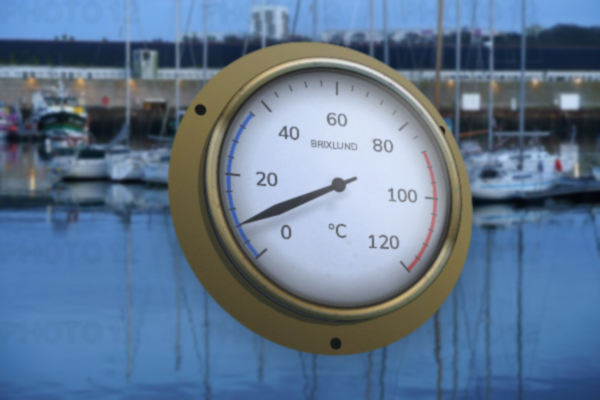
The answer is 8 °C
